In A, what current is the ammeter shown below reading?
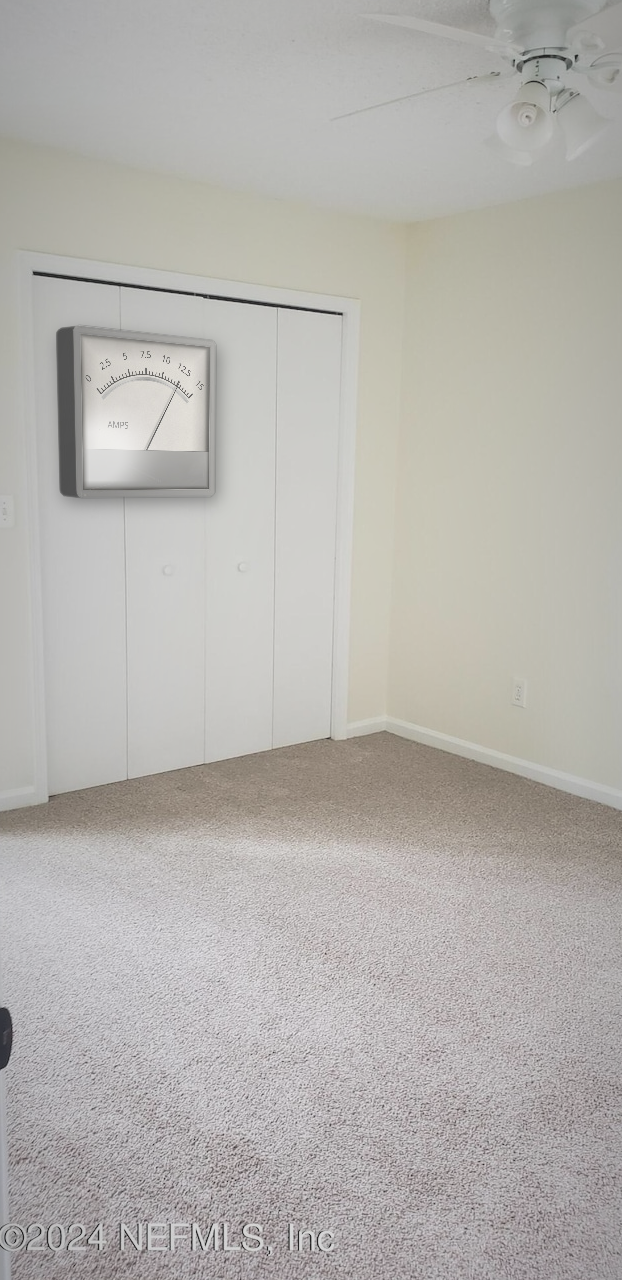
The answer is 12.5 A
